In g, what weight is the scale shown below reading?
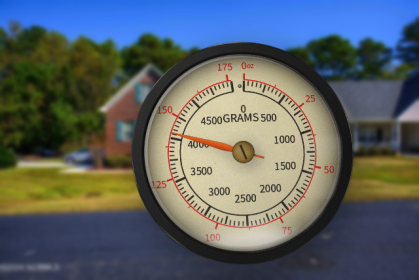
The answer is 4050 g
